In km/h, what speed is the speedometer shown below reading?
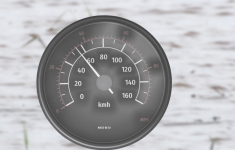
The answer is 55 km/h
